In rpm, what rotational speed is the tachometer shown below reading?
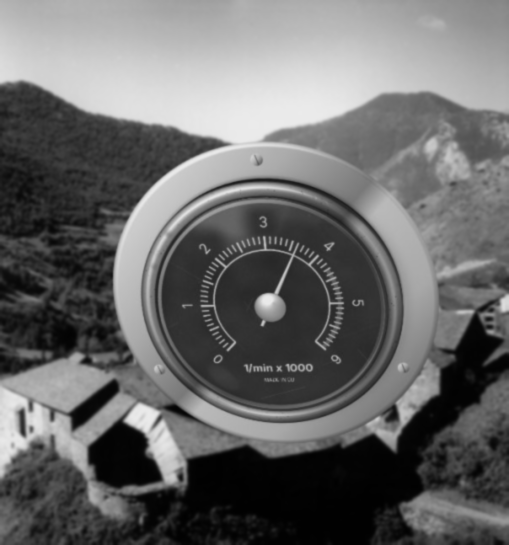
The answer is 3600 rpm
